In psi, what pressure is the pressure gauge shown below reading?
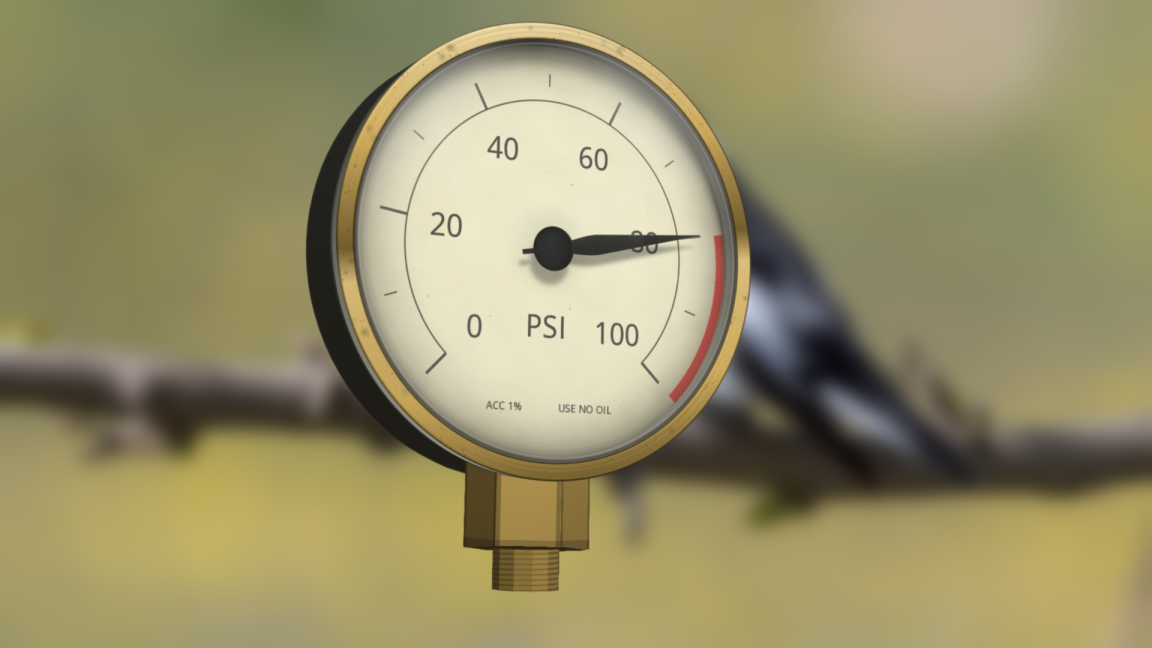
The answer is 80 psi
